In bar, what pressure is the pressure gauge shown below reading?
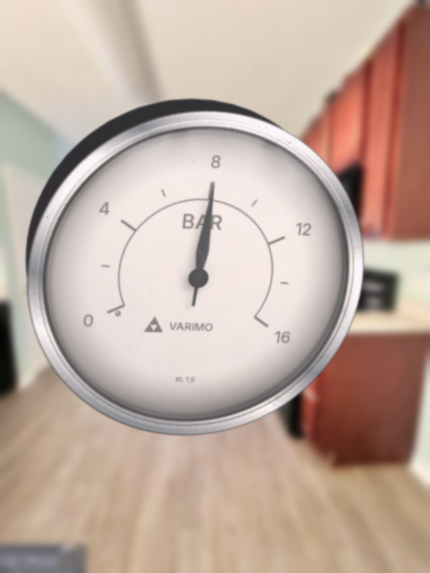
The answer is 8 bar
